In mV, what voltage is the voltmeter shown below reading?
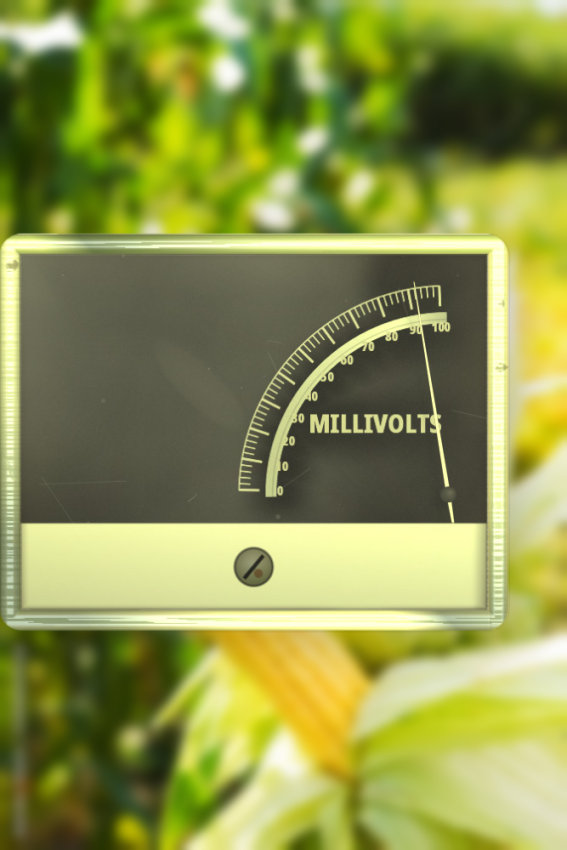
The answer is 92 mV
